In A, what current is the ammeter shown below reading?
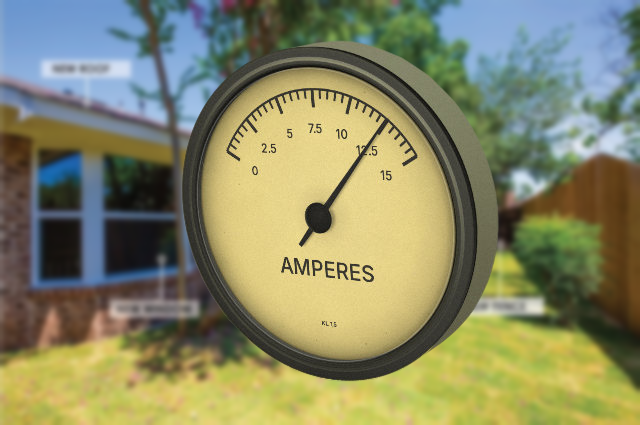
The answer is 12.5 A
